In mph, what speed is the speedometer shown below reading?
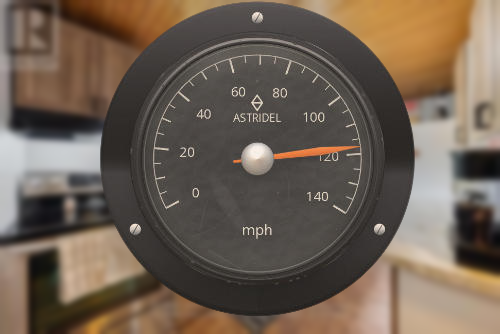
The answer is 117.5 mph
